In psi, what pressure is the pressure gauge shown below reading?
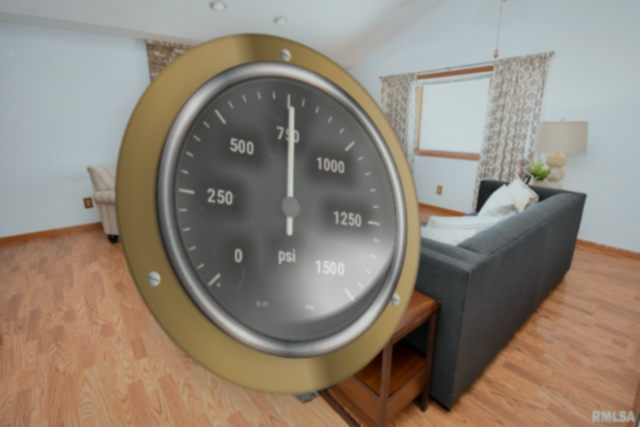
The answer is 750 psi
